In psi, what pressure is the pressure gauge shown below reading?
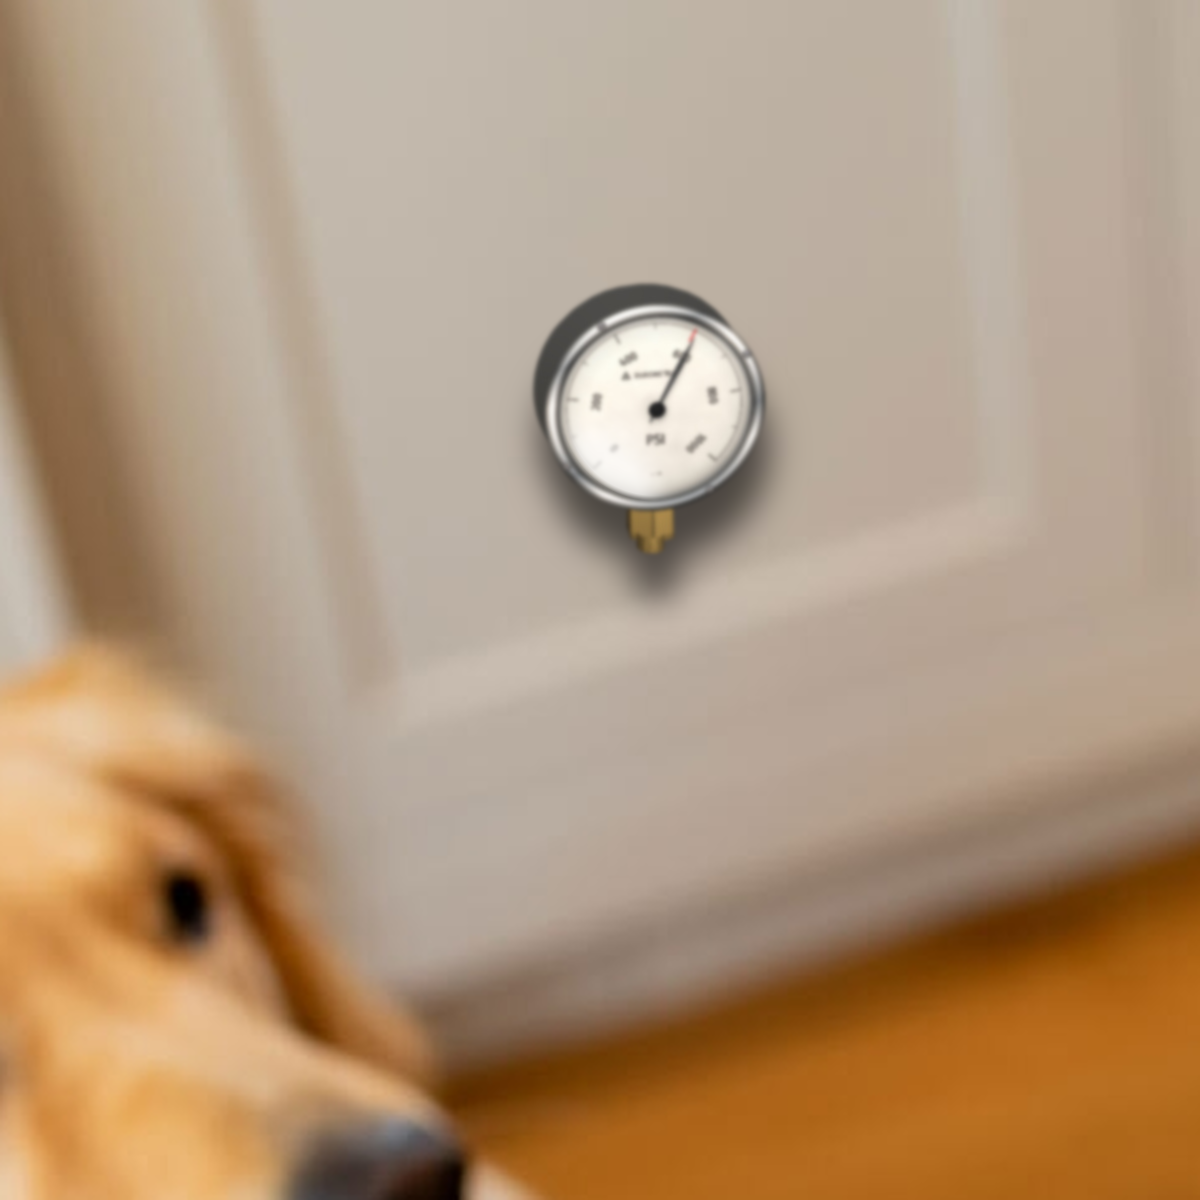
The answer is 600 psi
